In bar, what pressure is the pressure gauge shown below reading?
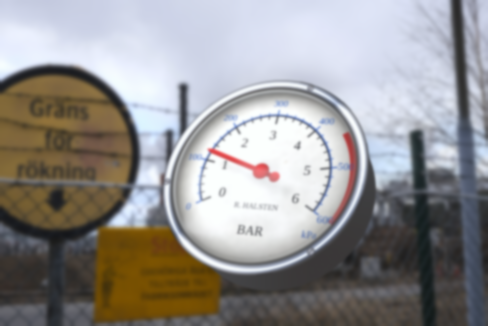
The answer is 1.2 bar
